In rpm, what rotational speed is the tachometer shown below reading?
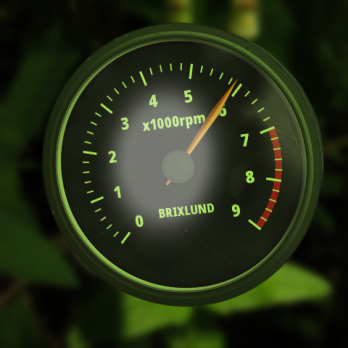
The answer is 5900 rpm
